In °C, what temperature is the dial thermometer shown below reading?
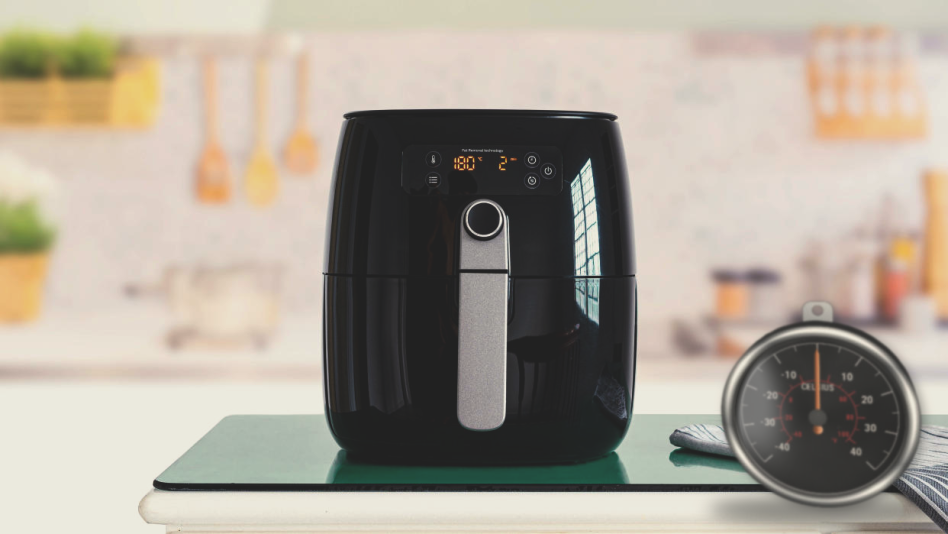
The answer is 0 °C
